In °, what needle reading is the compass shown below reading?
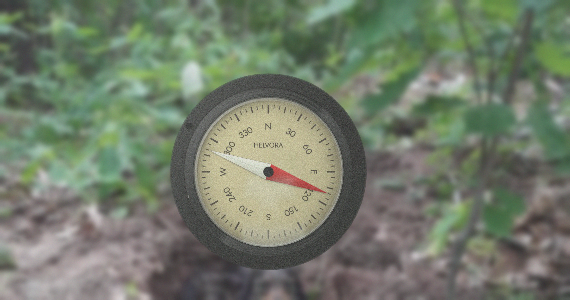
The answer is 110 °
